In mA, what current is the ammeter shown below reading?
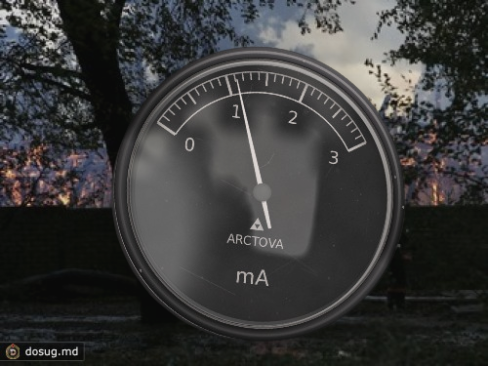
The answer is 1.1 mA
